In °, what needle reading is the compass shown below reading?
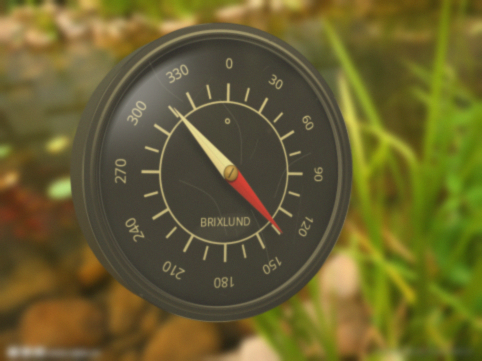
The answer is 135 °
